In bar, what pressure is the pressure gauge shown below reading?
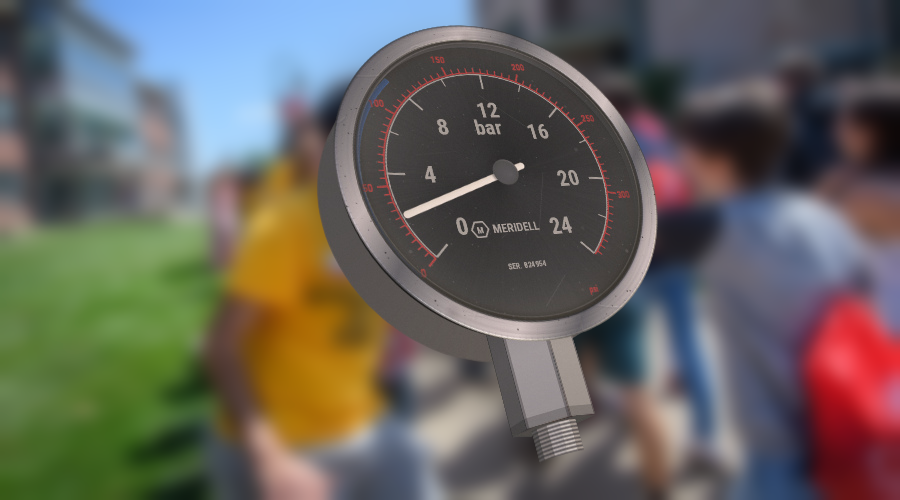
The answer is 2 bar
